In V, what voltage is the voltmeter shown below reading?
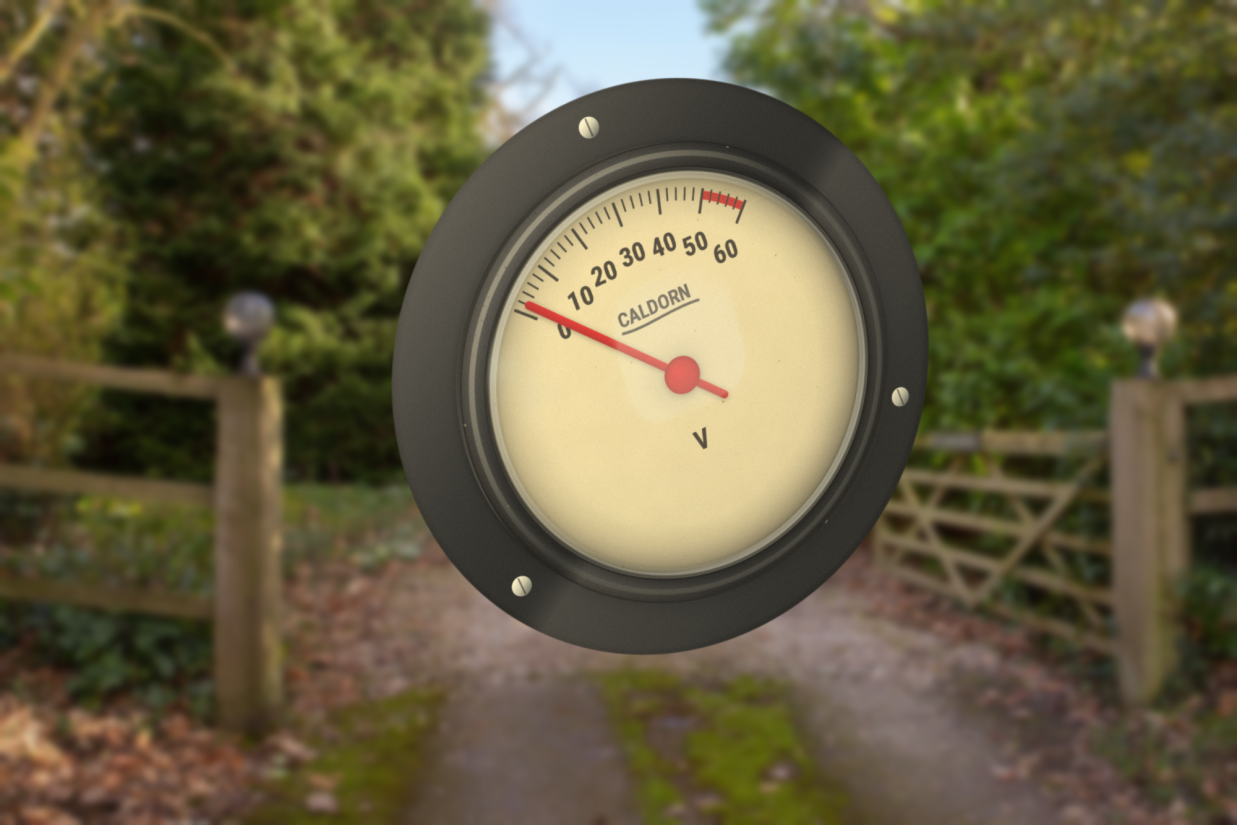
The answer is 2 V
